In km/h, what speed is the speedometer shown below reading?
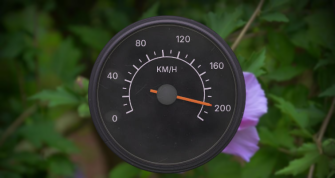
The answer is 200 km/h
